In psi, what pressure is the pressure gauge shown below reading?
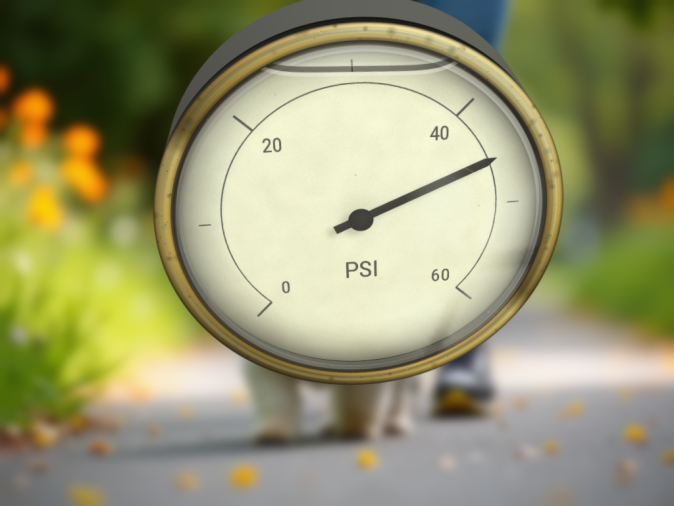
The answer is 45 psi
